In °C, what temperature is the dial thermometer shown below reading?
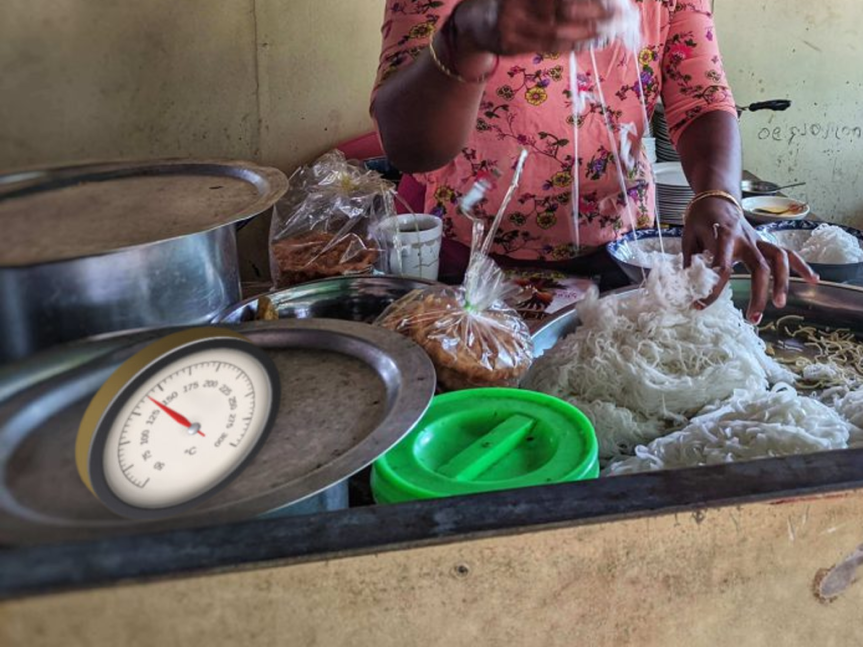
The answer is 140 °C
